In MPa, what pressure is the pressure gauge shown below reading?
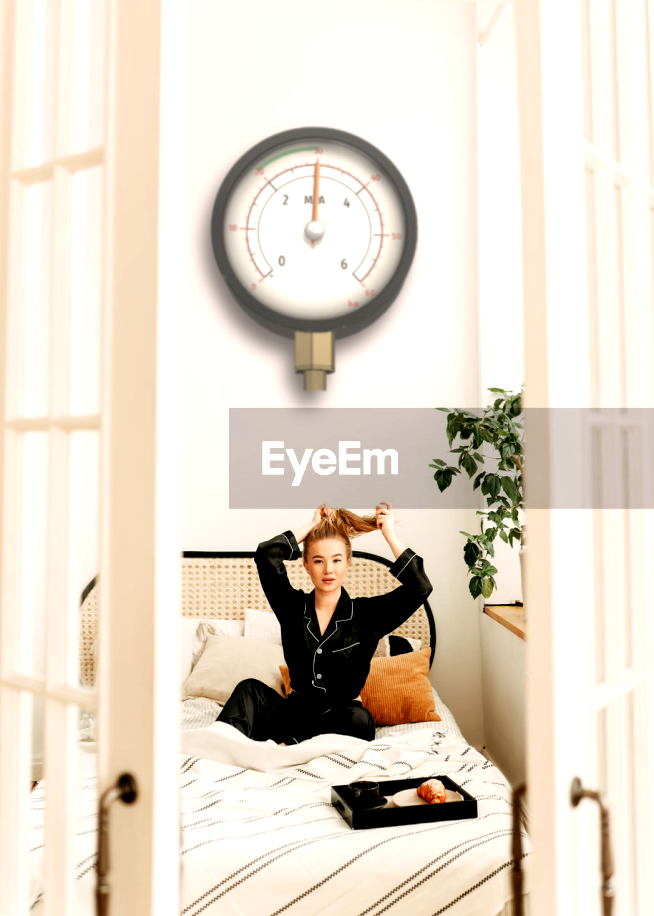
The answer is 3 MPa
